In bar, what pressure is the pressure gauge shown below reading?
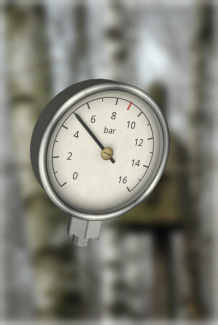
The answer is 5 bar
